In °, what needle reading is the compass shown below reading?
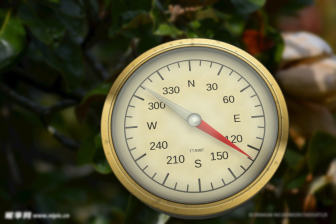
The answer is 130 °
